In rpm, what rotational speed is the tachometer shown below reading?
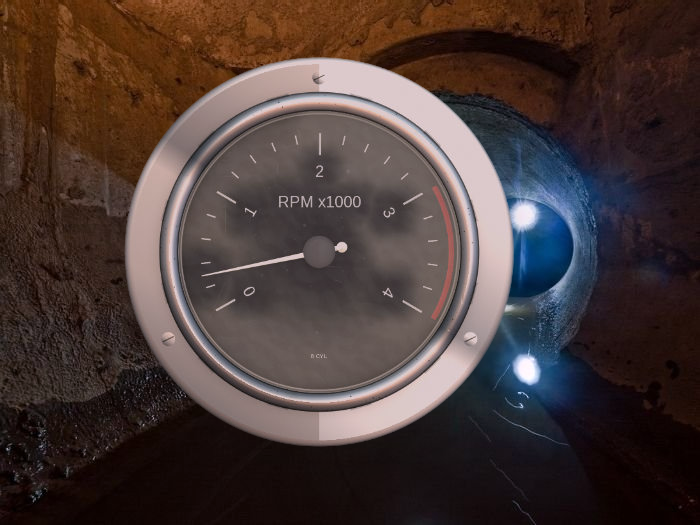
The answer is 300 rpm
